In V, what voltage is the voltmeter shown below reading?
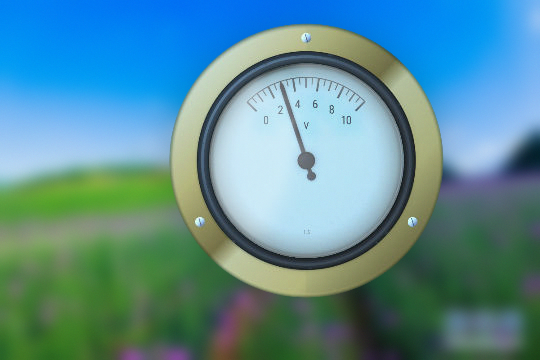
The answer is 3 V
